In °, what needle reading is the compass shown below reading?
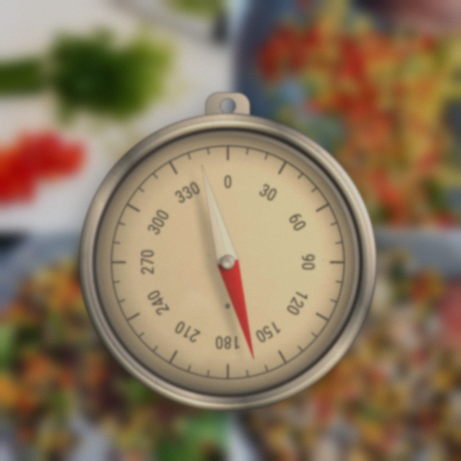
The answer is 165 °
